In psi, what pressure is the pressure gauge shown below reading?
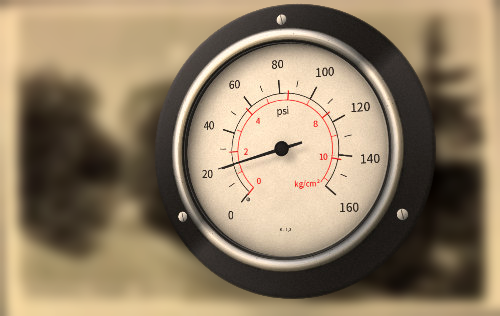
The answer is 20 psi
